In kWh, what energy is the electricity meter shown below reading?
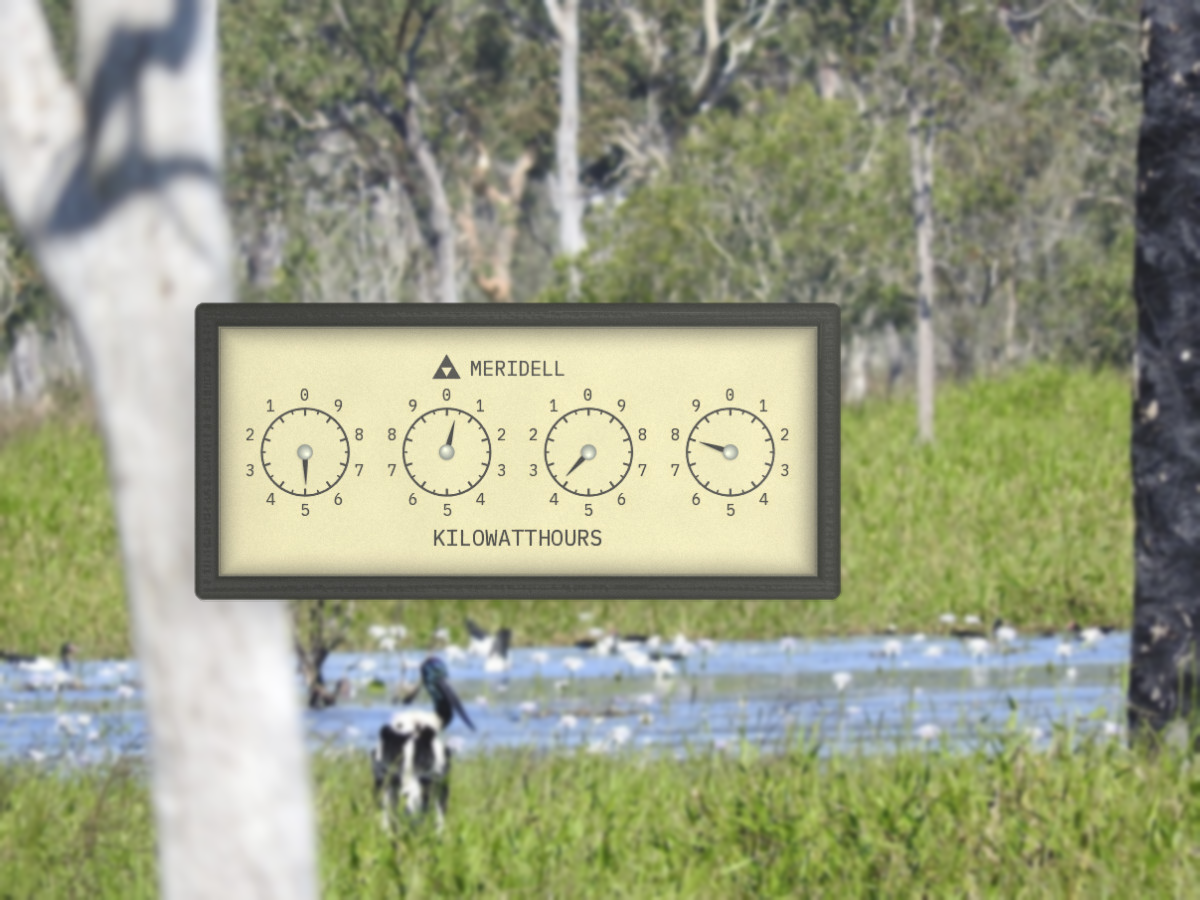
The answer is 5038 kWh
